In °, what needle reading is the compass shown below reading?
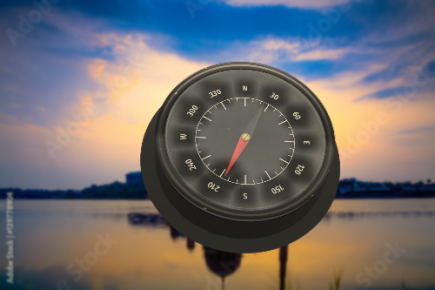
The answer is 205 °
